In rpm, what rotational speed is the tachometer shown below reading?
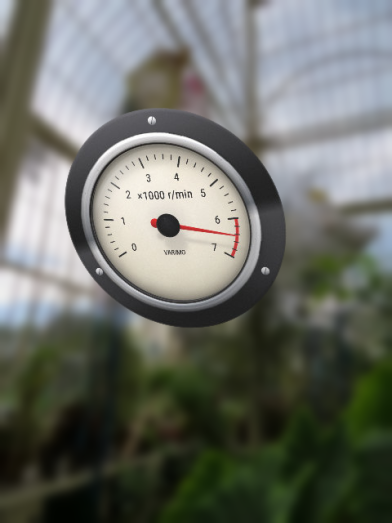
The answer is 6400 rpm
